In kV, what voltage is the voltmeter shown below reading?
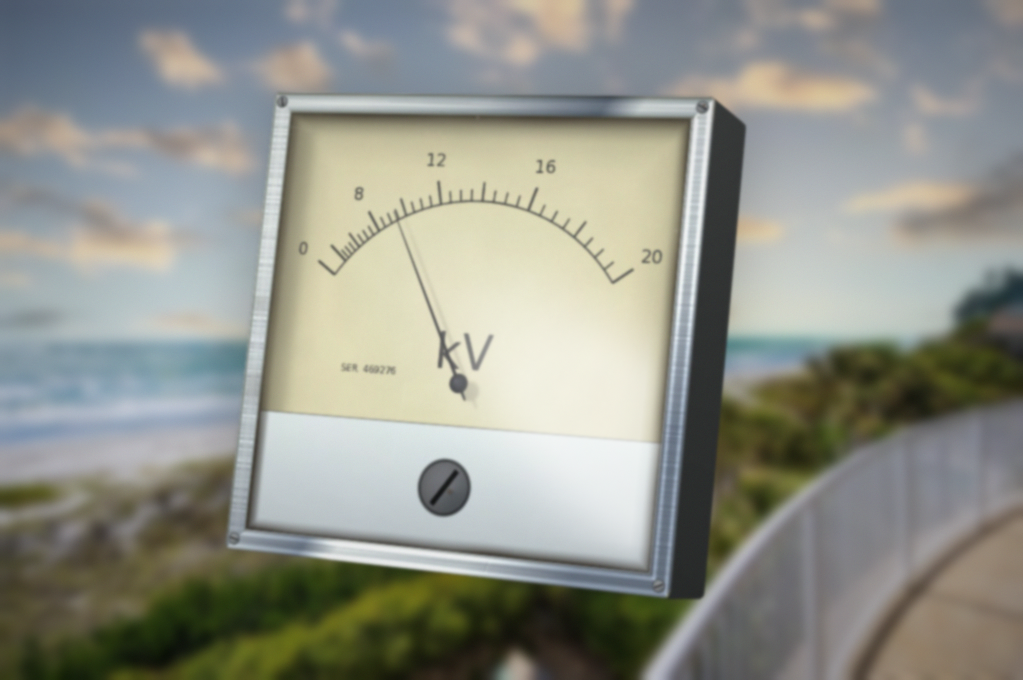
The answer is 9.5 kV
